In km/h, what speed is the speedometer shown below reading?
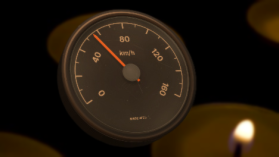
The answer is 55 km/h
